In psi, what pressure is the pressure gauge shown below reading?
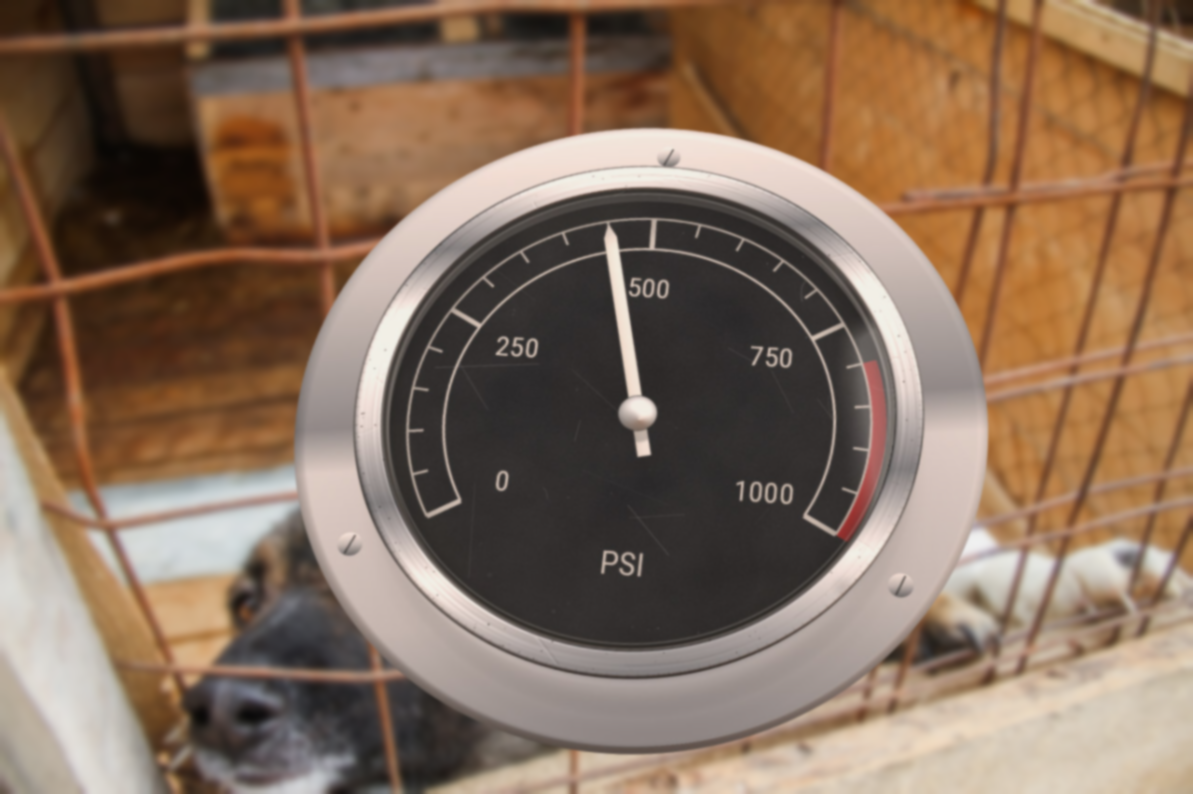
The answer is 450 psi
